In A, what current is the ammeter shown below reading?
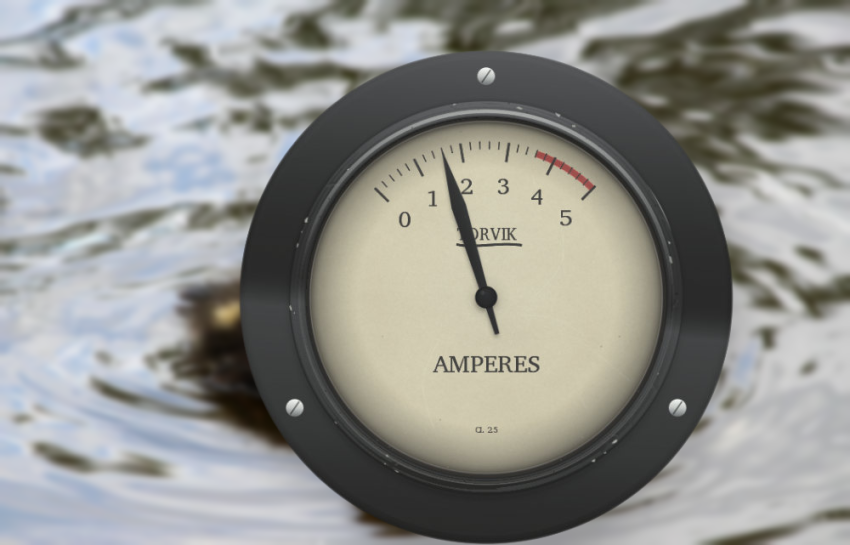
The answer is 1.6 A
